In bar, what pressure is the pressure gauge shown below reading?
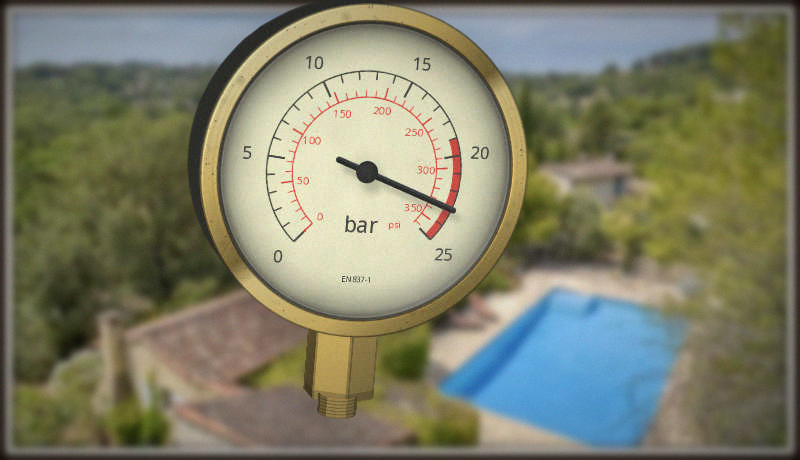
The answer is 23 bar
